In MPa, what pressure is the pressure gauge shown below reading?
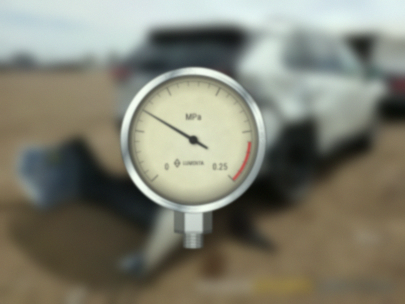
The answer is 0.07 MPa
